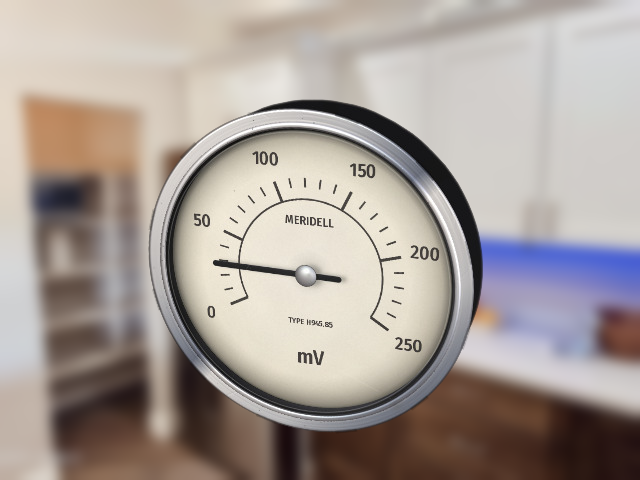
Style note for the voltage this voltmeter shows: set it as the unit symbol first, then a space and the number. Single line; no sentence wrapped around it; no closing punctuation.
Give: mV 30
